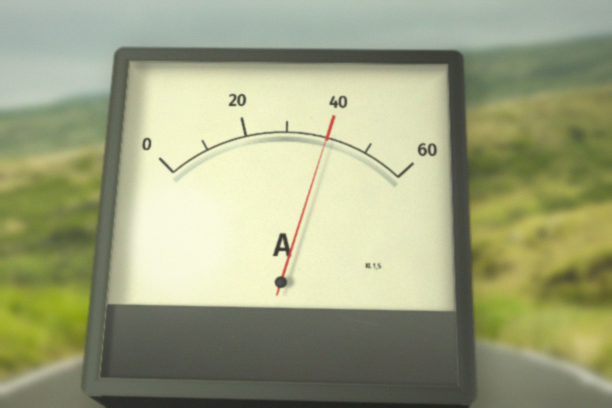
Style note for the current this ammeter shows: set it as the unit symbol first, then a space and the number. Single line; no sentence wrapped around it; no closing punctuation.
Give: A 40
